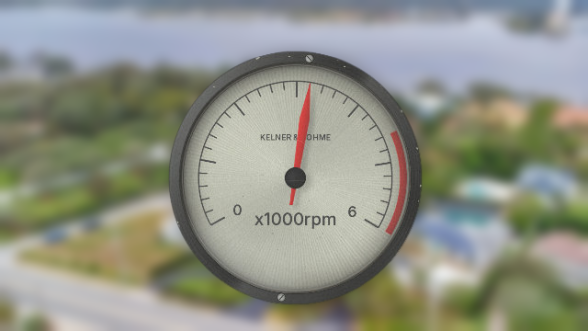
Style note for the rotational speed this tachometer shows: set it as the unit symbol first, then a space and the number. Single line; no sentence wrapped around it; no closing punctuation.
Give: rpm 3200
